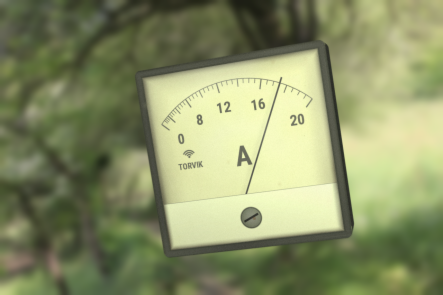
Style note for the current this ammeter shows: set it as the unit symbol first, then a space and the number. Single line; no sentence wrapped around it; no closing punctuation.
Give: A 17.5
